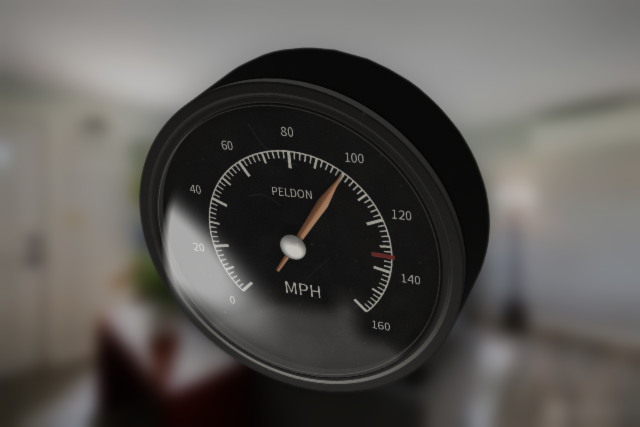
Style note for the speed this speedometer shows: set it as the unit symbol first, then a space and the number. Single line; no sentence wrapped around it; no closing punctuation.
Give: mph 100
